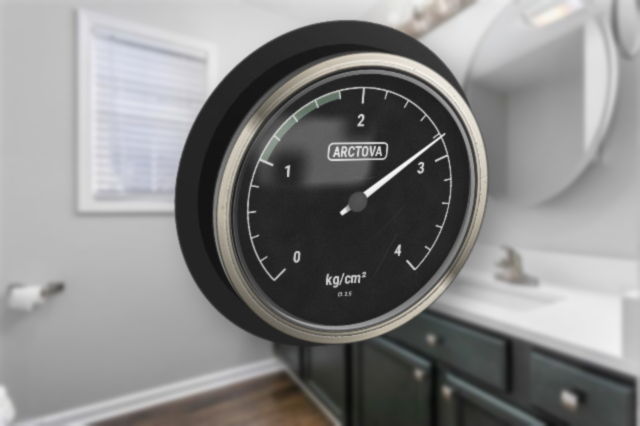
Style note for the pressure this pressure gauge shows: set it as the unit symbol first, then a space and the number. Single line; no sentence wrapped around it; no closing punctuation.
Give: kg/cm² 2.8
